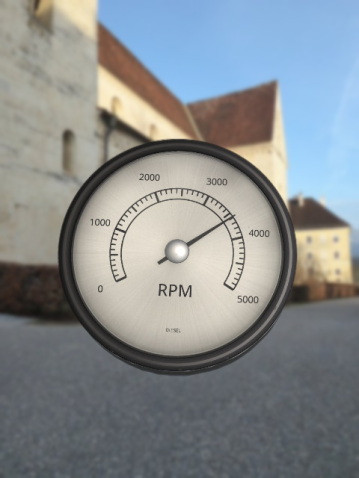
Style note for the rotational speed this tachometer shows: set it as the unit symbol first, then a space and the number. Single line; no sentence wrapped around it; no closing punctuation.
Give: rpm 3600
